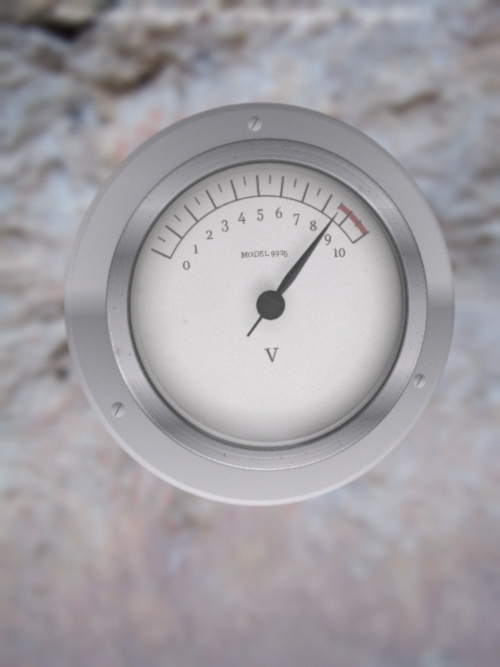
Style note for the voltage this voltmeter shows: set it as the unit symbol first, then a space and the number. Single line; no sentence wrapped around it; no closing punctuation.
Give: V 8.5
